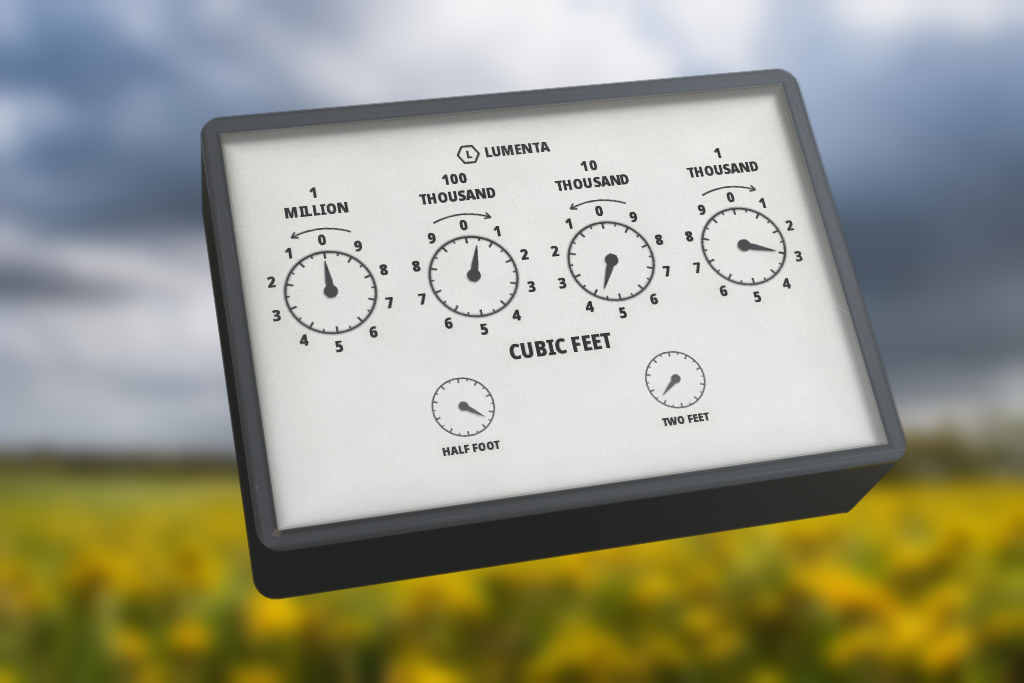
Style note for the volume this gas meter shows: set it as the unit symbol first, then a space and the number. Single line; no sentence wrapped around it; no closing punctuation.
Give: ft³ 4300
